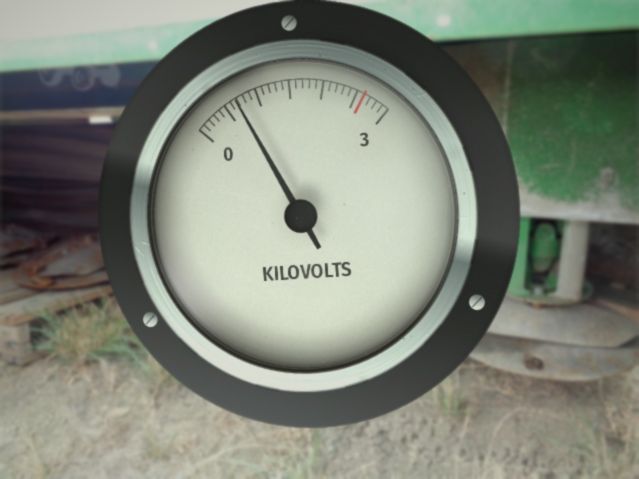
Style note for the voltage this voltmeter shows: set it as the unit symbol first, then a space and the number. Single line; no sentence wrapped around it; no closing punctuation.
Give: kV 0.7
